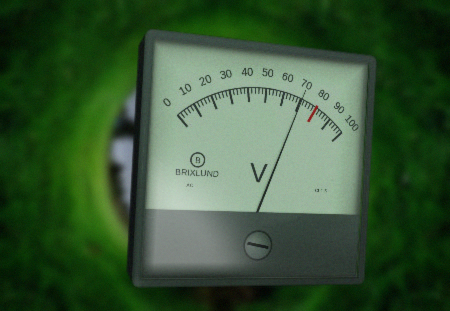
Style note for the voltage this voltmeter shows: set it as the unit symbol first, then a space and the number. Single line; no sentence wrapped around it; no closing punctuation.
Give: V 70
